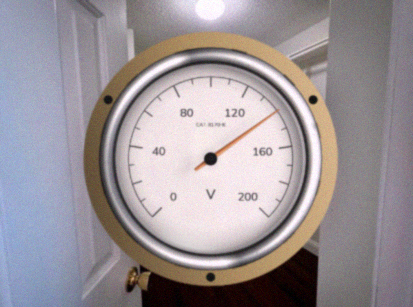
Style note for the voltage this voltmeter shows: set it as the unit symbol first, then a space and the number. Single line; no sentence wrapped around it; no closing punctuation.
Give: V 140
